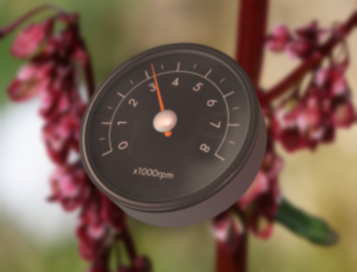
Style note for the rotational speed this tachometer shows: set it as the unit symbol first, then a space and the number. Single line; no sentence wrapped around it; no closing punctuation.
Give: rpm 3250
